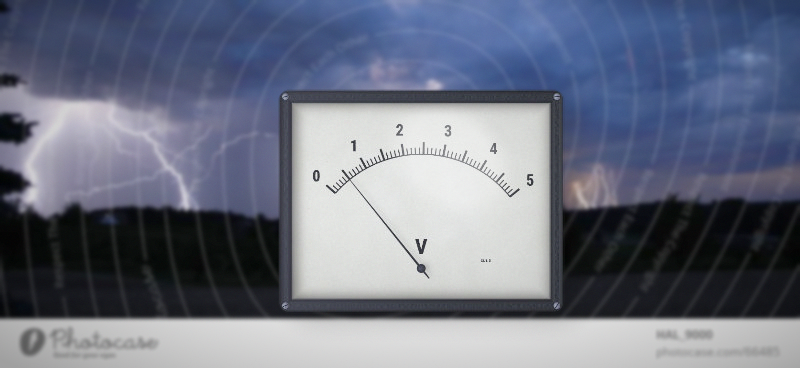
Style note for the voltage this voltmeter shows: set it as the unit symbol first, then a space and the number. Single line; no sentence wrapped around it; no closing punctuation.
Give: V 0.5
